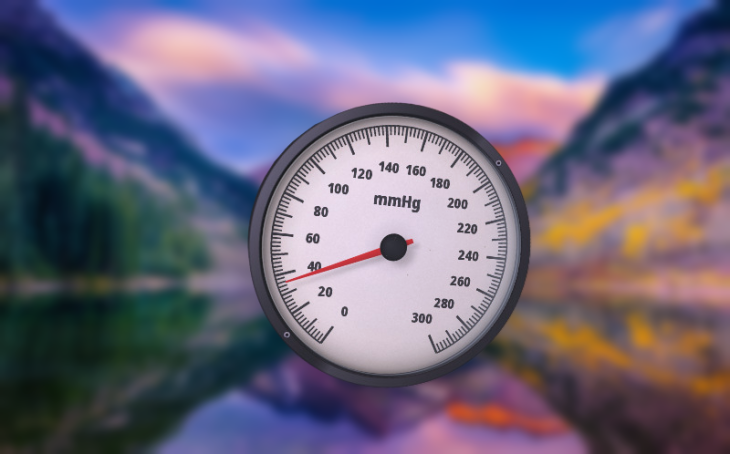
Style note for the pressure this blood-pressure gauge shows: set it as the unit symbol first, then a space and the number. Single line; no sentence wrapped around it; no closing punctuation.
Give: mmHg 36
